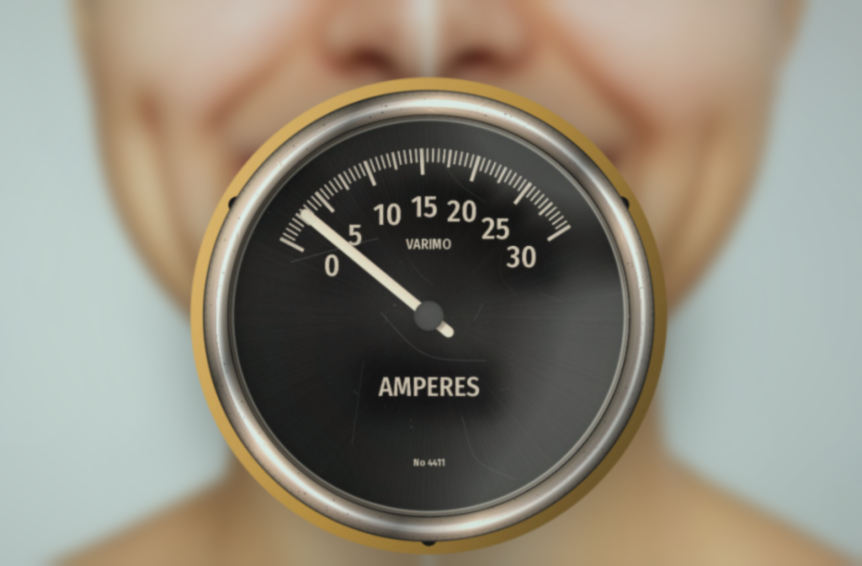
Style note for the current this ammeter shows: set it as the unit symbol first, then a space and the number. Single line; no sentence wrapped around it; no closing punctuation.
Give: A 3
